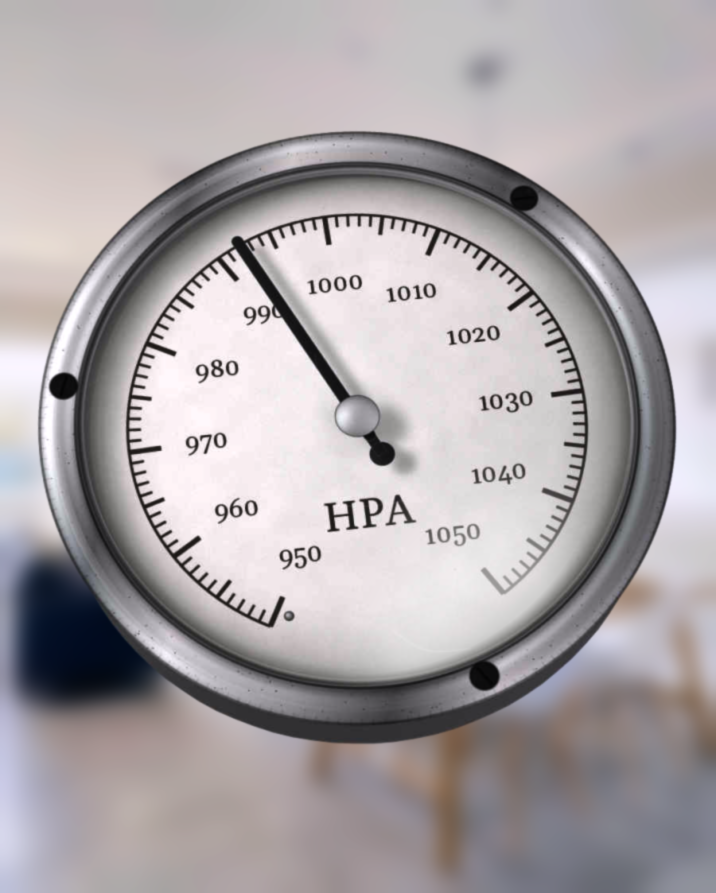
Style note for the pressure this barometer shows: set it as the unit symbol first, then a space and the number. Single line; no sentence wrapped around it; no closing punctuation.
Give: hPa 992
